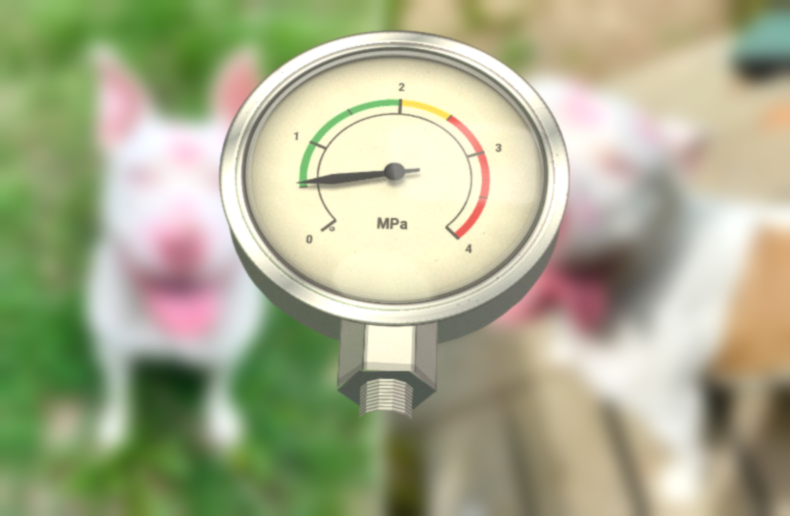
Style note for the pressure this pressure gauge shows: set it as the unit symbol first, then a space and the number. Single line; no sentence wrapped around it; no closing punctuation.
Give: MPa 0.5
